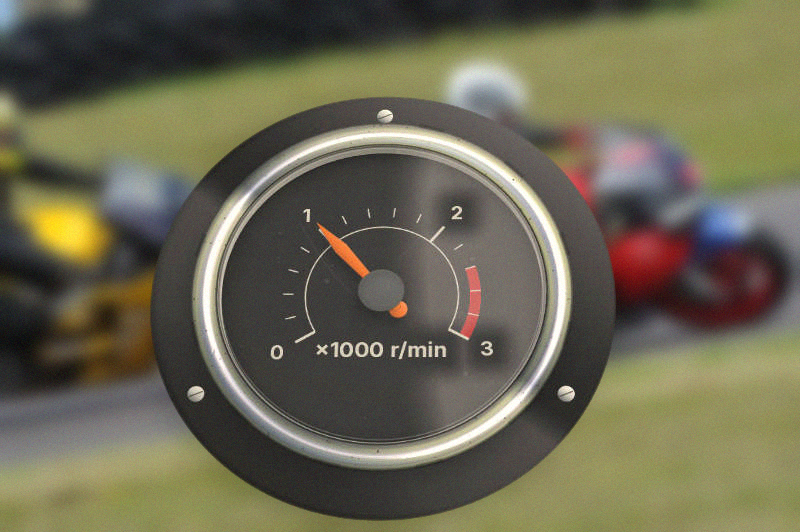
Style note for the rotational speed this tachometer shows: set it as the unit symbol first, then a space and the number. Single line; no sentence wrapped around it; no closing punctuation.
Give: rpm 1000
